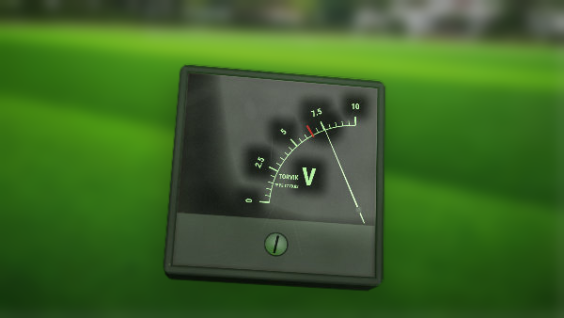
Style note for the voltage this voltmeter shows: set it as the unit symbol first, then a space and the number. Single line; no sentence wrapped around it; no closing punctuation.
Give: V 7.5
